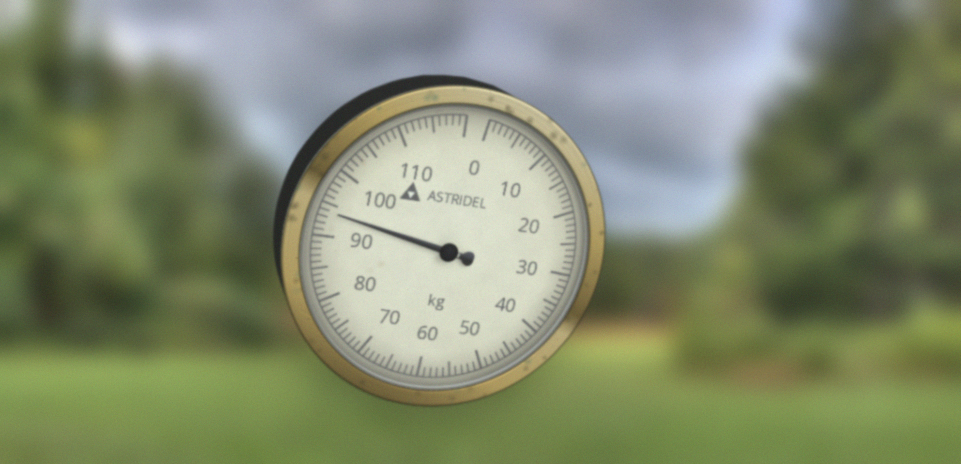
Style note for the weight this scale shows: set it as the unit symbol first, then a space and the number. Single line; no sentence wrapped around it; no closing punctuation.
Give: kg 94
